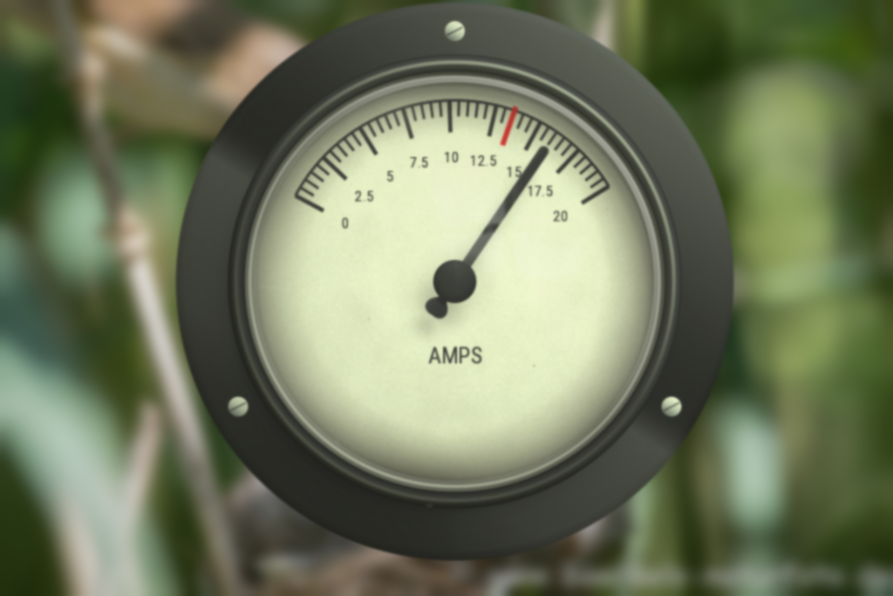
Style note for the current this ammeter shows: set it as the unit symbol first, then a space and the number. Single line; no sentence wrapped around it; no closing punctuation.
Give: A 16
